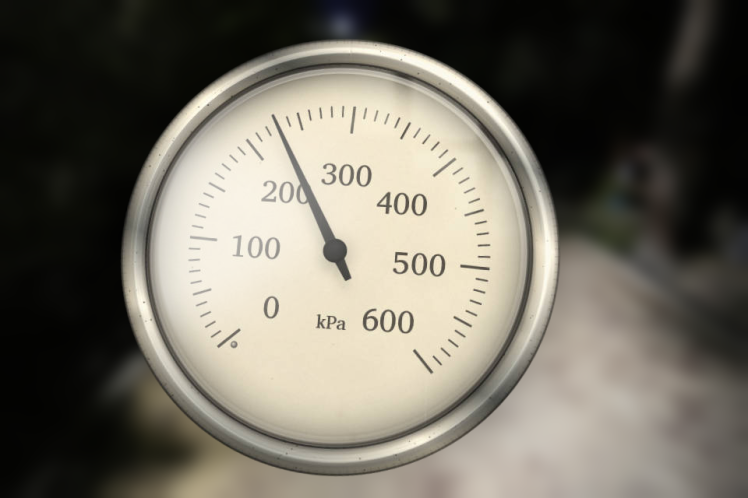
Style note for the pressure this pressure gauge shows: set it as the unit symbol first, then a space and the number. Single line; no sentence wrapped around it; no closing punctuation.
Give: kPa 230
